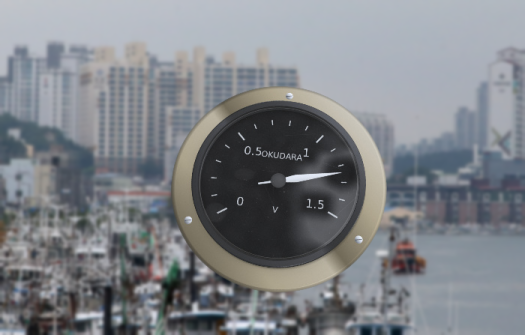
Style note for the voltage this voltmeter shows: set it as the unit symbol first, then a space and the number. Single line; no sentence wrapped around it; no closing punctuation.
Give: V 1.25
